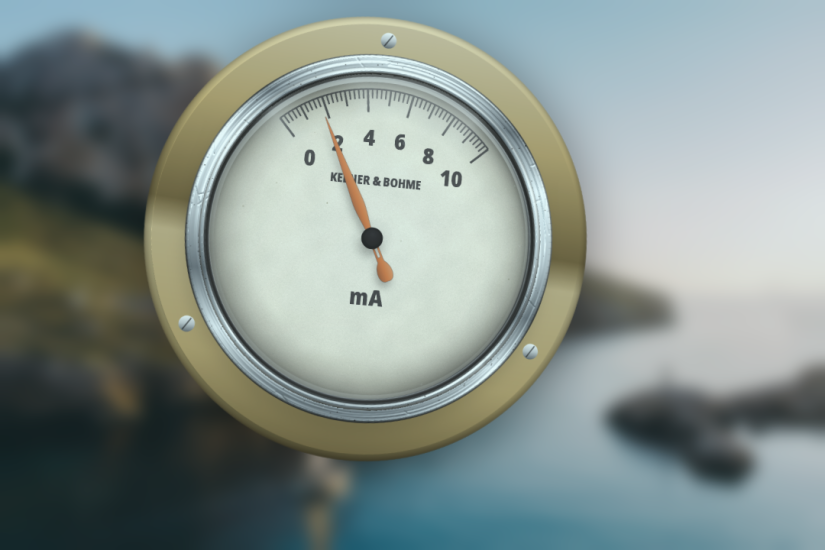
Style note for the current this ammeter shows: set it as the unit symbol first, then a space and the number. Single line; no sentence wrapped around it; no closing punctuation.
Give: mA 1.8
